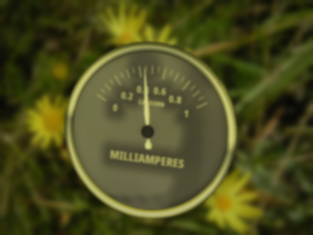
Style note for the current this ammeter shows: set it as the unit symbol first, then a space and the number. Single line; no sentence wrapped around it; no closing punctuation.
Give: mA 0.45
